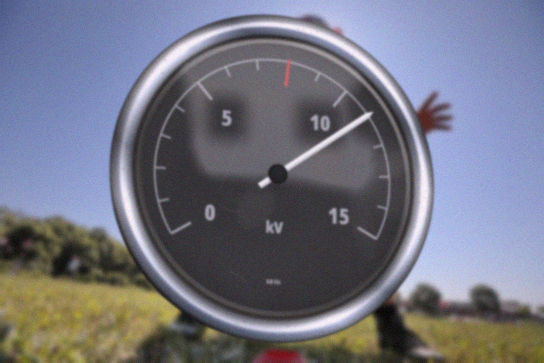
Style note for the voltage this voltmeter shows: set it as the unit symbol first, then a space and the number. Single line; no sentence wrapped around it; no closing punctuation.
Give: kV 11
